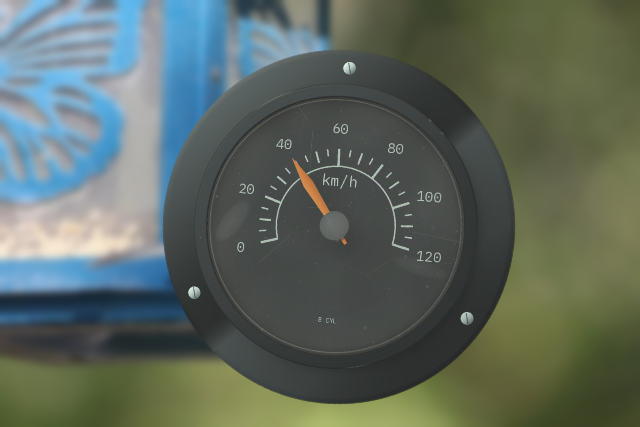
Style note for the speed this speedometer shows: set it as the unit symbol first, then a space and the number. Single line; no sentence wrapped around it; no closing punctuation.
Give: km/h 40
